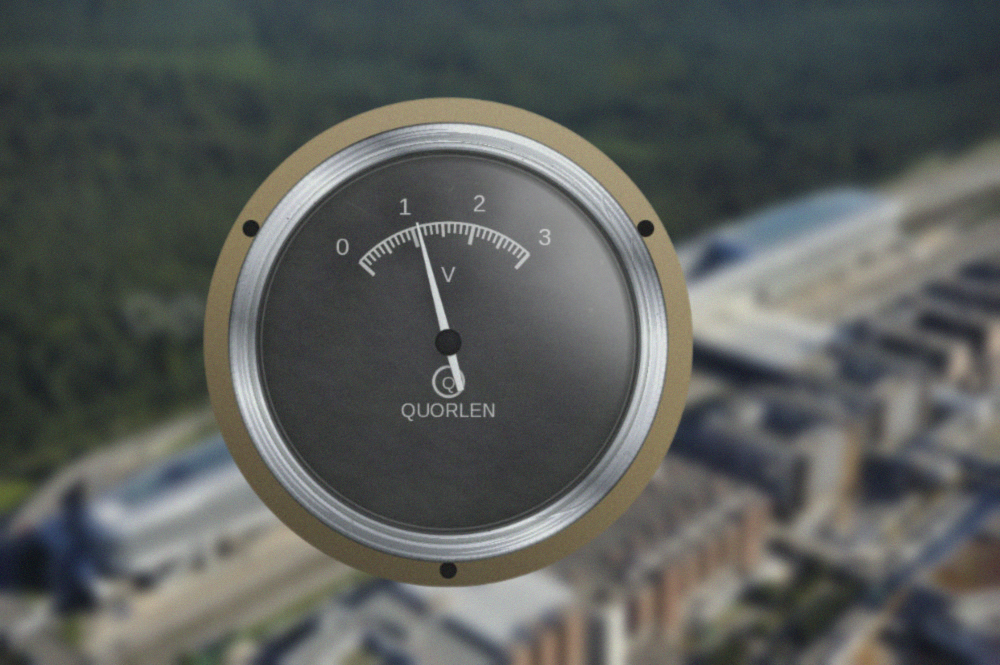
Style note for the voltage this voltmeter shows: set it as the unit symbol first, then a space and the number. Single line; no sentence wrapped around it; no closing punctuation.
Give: V 1.1
